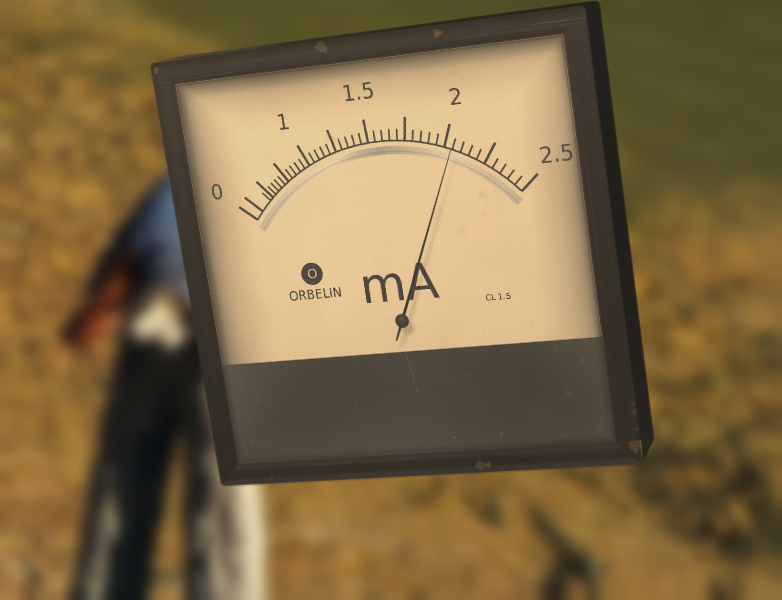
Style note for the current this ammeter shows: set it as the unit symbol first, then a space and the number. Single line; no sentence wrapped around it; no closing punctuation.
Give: mA 2.05
